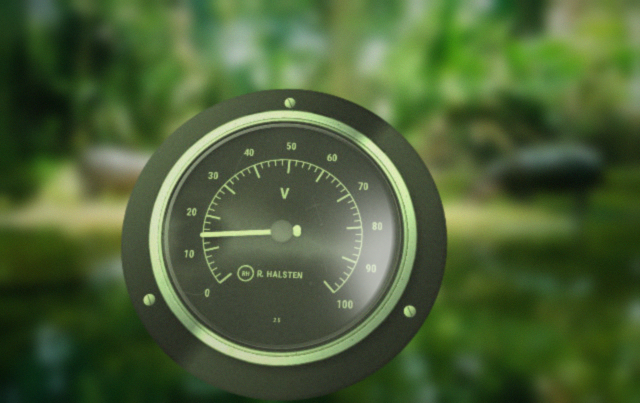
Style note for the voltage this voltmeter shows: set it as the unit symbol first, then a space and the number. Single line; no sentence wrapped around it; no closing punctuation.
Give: V 14
